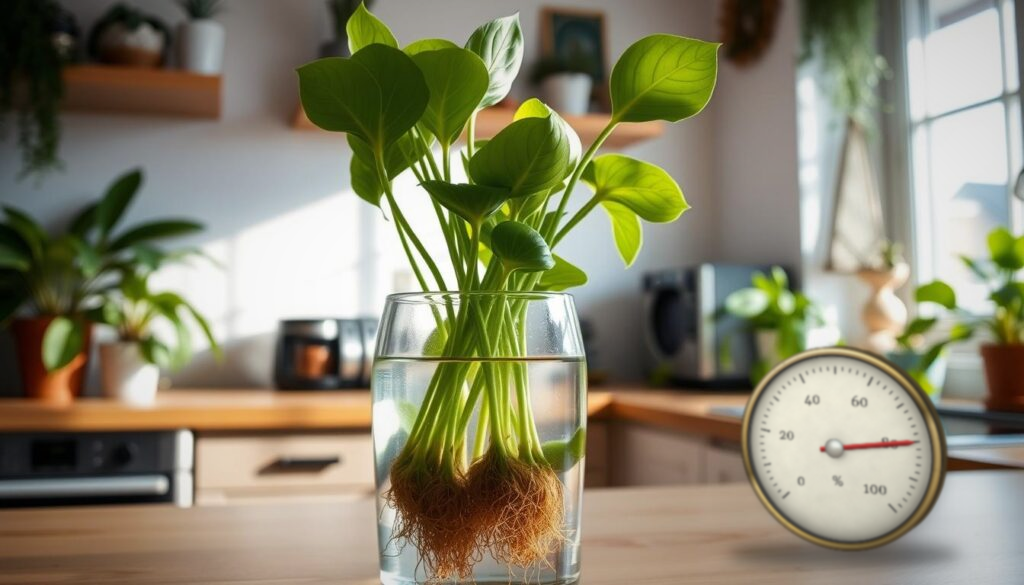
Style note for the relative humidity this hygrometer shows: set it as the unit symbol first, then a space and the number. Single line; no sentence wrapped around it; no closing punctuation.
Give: % 80
